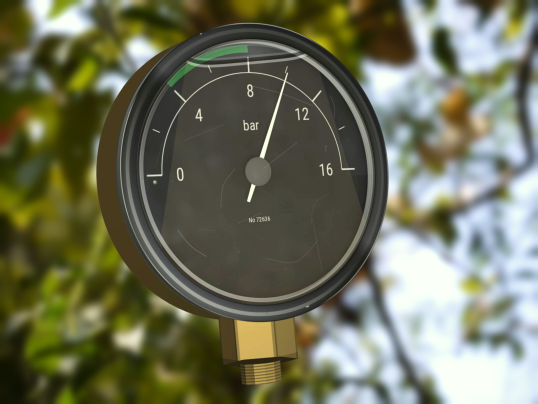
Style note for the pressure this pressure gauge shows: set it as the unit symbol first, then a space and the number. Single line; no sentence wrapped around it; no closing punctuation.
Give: bar 10
